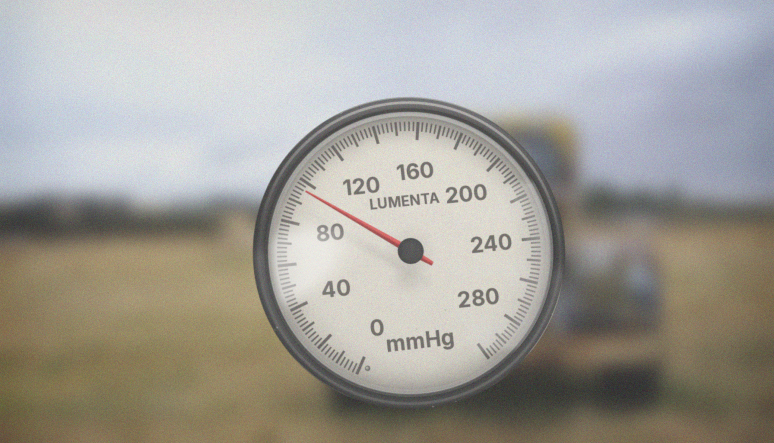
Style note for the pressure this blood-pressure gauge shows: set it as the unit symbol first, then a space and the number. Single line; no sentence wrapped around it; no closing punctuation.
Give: mmHg 96
